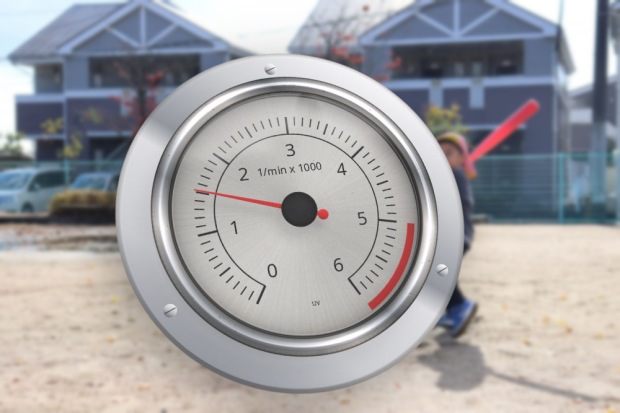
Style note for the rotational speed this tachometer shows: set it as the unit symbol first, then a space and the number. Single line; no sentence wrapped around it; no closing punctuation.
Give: rpm 1500
